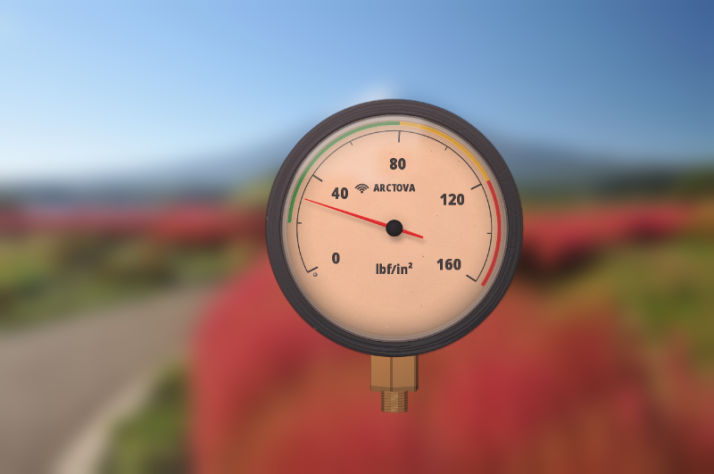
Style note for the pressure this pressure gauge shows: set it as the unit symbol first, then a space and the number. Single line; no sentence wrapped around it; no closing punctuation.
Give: psi 30
